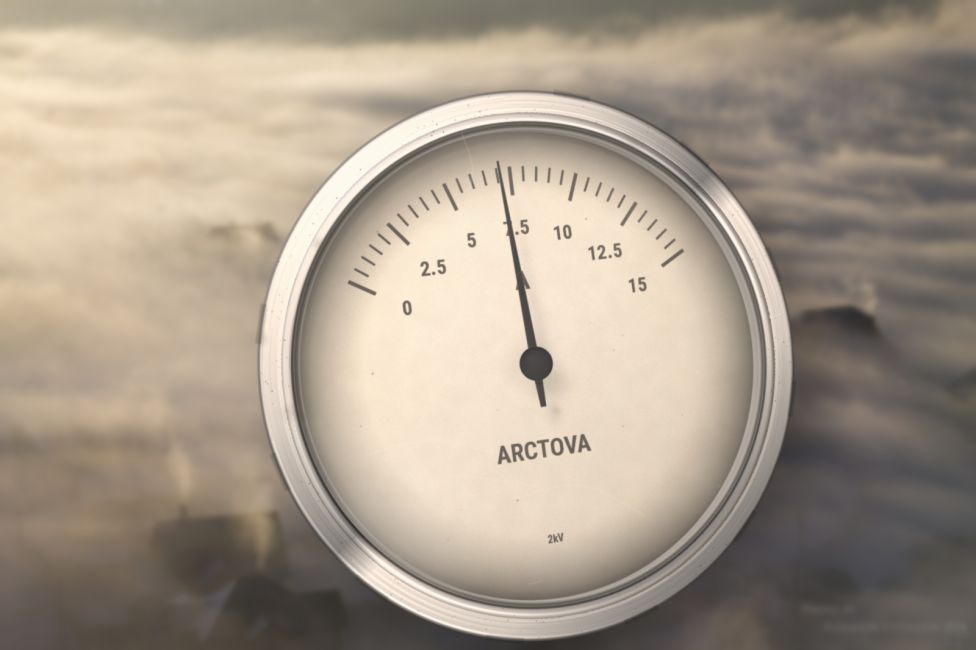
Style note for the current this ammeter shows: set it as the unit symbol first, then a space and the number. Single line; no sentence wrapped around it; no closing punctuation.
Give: A 7
